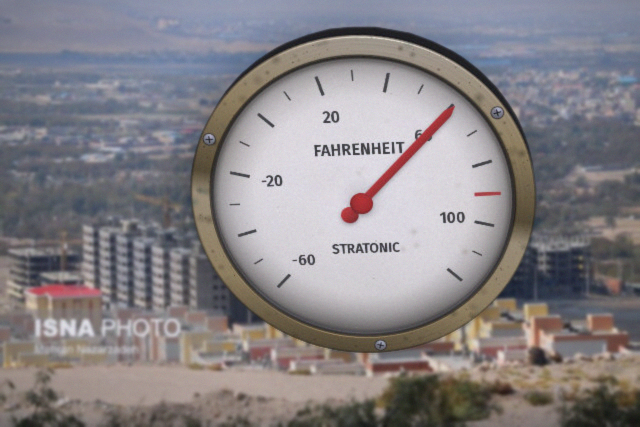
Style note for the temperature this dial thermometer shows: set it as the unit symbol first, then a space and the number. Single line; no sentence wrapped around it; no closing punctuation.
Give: °F 60
